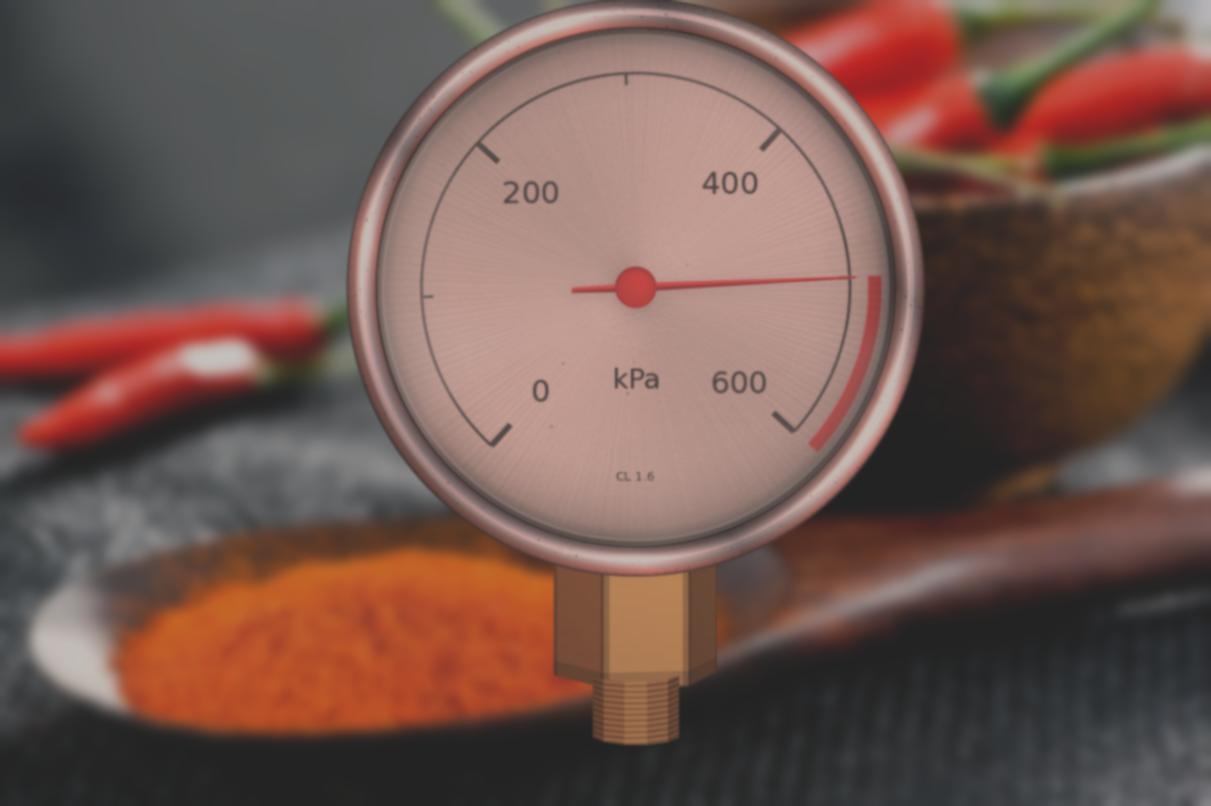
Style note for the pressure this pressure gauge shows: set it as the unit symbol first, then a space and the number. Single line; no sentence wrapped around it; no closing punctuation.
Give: kPa 500
